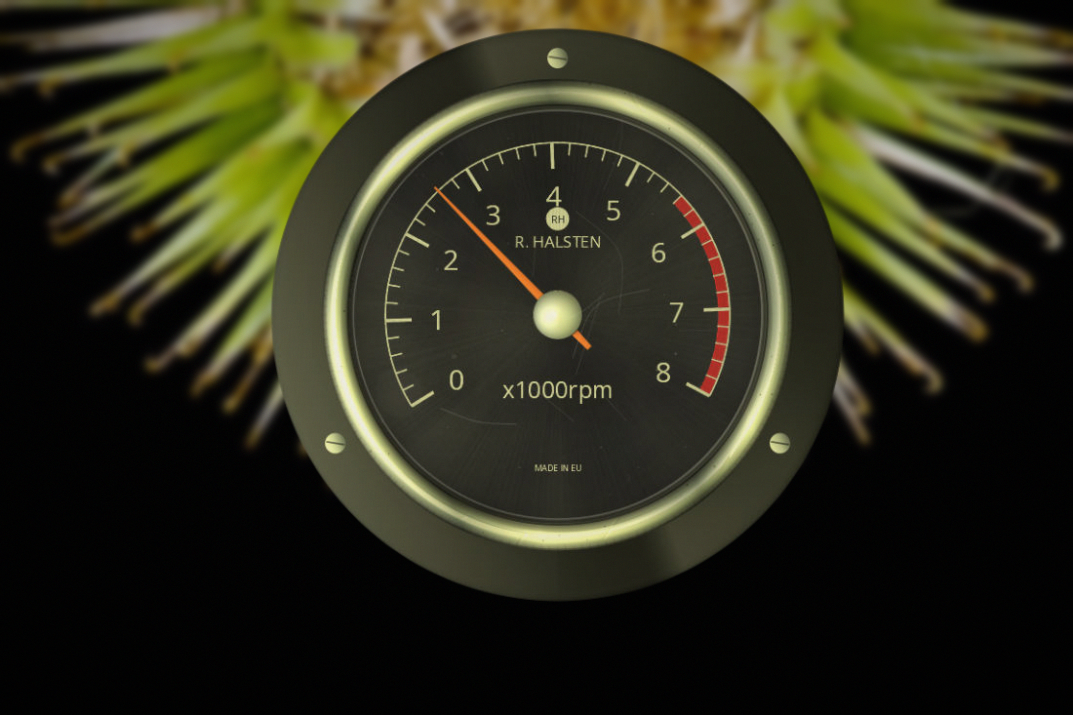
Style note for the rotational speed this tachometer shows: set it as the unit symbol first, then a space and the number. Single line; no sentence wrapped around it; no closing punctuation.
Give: rpm 2600
